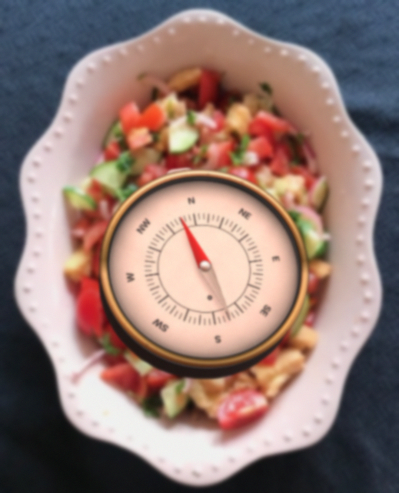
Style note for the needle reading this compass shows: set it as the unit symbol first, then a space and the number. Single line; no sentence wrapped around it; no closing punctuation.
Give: ° 345
